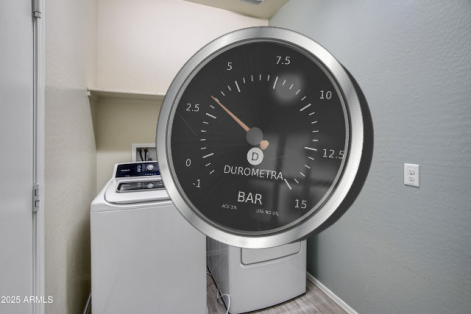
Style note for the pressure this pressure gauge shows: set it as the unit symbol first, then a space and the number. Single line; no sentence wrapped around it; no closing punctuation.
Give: bar 3.5
